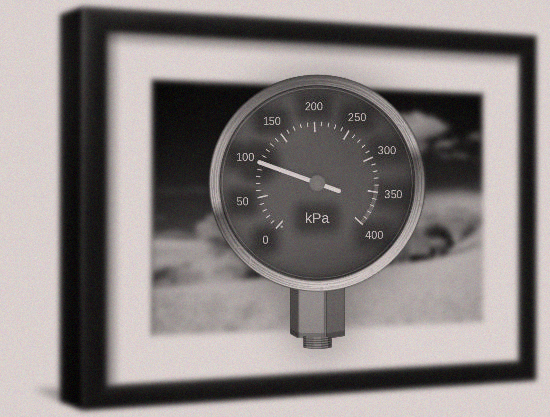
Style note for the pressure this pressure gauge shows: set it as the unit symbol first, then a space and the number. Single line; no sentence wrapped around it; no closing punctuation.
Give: kPa 100
